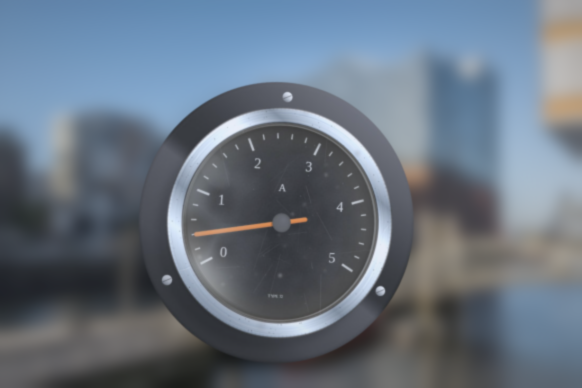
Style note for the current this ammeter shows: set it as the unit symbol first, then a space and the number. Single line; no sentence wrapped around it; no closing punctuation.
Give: A 0.4
